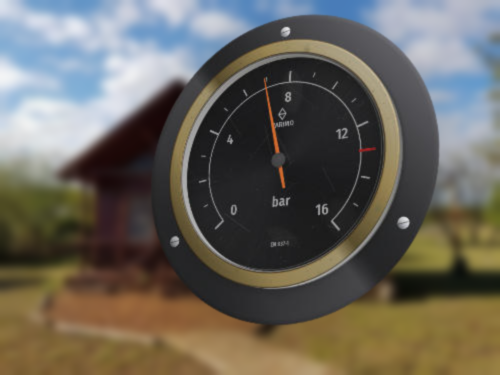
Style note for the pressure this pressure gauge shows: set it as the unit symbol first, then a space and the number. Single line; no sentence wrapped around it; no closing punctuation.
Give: bar 7
